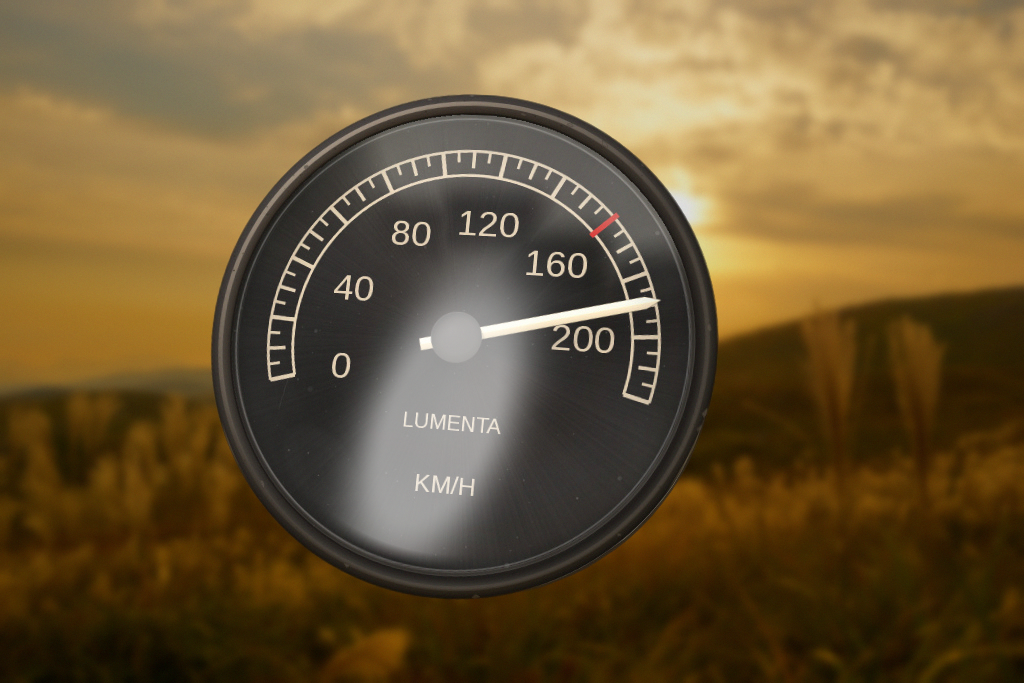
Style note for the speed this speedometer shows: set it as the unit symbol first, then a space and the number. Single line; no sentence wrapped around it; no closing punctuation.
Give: km/h 190
